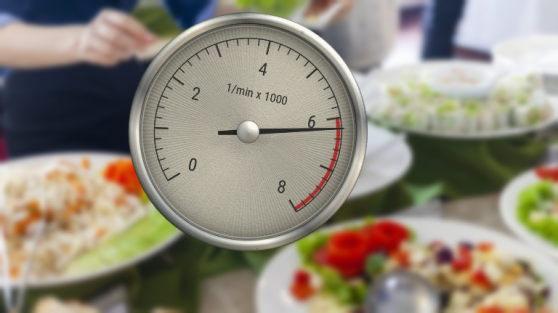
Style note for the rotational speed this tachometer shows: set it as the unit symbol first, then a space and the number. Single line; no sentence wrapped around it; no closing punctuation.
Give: rpm 6200
